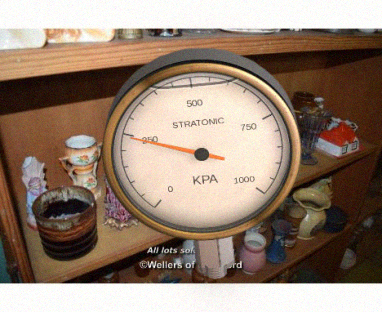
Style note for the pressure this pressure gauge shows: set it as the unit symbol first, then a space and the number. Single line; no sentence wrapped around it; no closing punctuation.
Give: kPa 250
